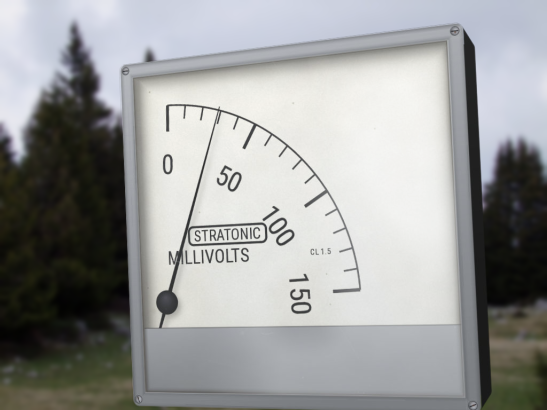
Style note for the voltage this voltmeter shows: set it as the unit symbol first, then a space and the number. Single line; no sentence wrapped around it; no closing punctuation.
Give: mV 30
